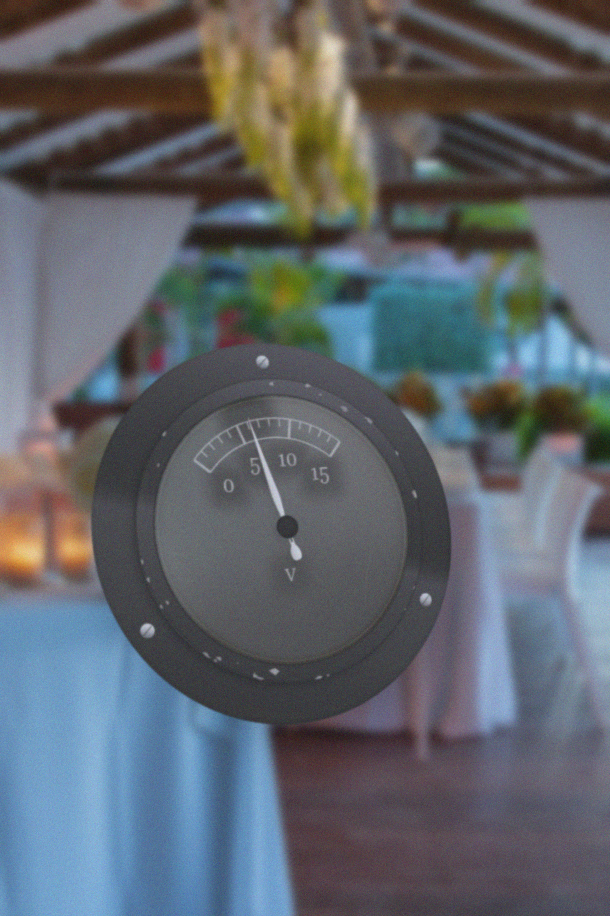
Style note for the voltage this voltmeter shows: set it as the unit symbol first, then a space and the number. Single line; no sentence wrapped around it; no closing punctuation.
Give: V 6
